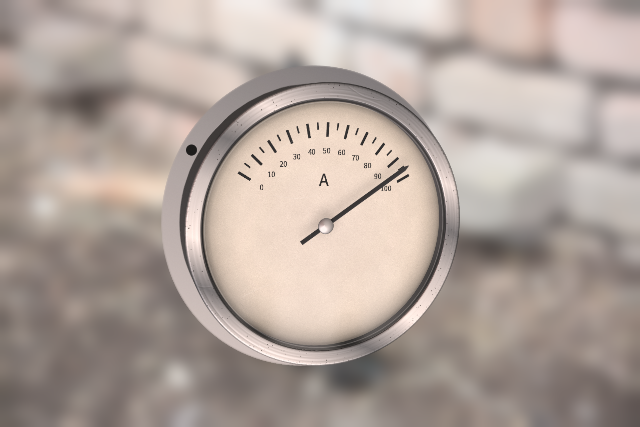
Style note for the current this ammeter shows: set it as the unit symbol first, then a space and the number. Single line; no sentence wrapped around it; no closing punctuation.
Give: A 95
